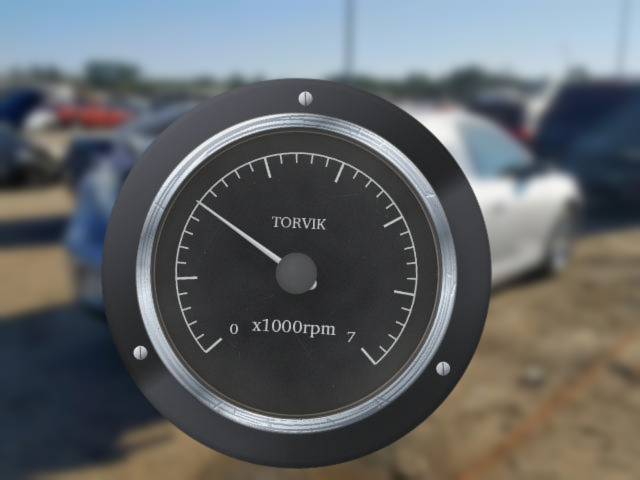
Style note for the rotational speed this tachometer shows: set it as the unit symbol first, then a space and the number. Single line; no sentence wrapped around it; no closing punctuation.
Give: rpm 2000
